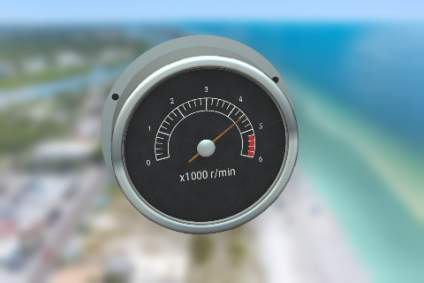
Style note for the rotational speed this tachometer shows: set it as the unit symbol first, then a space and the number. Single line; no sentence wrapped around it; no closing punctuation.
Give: rpm 4400
